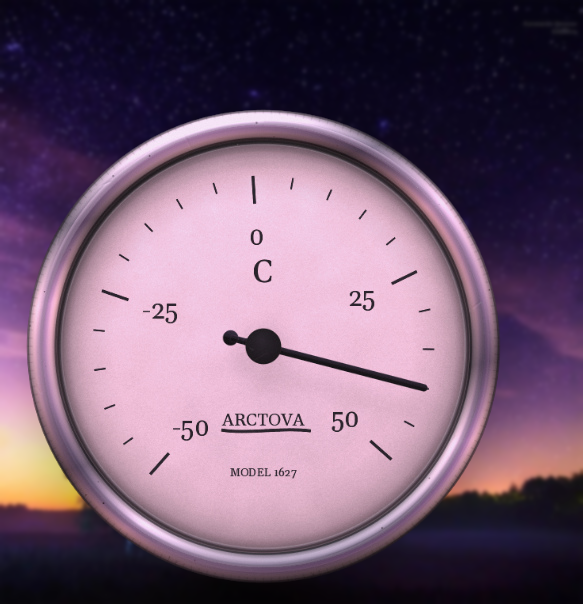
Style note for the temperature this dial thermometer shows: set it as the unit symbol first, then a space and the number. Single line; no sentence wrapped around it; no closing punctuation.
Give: °C 40
